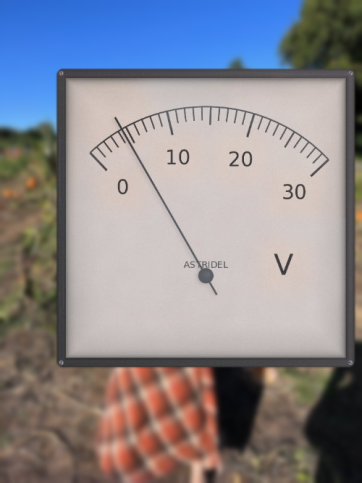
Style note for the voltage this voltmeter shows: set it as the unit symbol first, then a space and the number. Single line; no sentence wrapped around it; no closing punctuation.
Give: V 4.5
